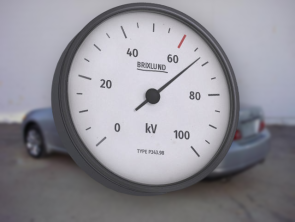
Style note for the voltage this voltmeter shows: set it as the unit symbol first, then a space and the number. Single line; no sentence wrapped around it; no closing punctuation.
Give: kV 67.5
